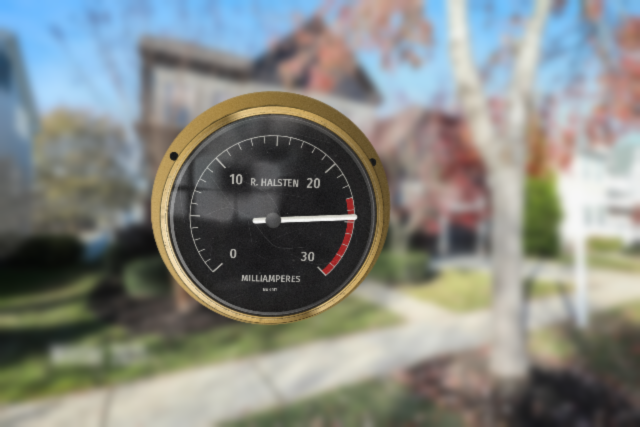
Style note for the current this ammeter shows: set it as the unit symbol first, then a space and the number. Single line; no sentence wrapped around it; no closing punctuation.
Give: mA 24.5
